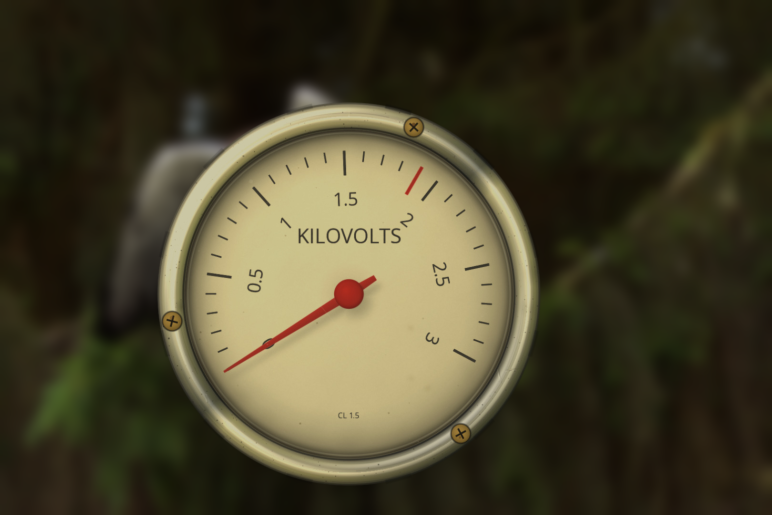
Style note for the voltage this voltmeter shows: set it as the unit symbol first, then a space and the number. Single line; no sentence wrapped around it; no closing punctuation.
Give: kV 0
